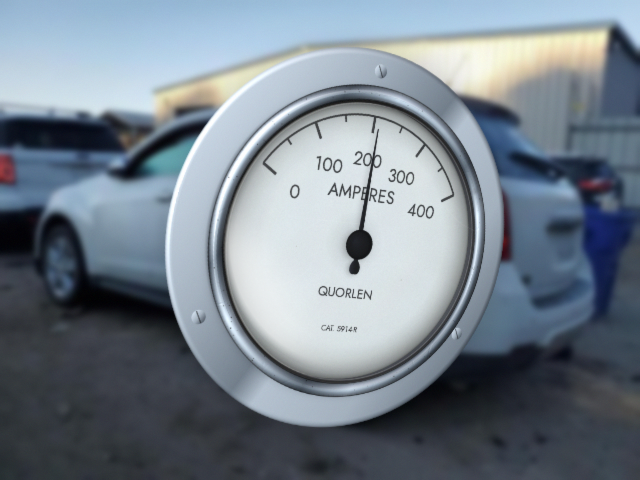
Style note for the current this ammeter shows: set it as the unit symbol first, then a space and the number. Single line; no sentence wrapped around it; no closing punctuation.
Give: A 200
